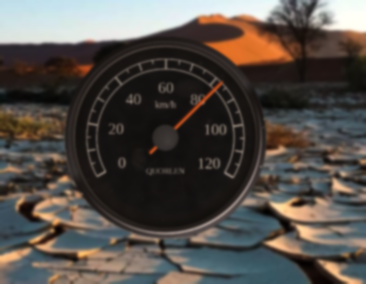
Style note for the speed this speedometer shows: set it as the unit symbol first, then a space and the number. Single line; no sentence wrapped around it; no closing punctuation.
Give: km/h 82.5
